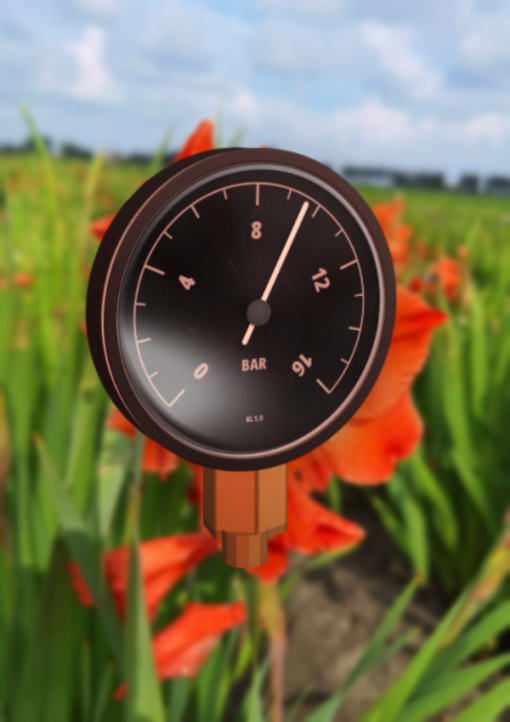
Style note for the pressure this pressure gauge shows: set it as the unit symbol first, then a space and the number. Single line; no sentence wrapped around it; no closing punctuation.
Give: bar 9.5
